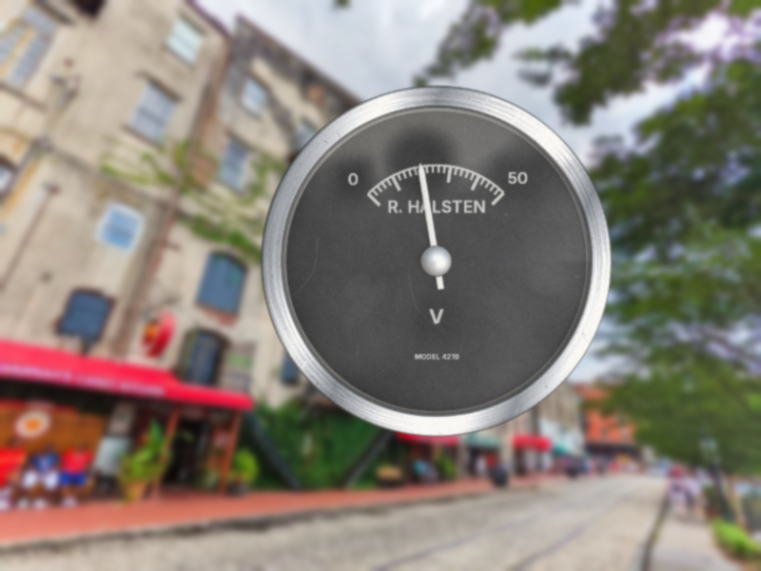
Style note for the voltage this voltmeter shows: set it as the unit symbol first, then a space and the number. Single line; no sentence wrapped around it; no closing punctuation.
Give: V 20
